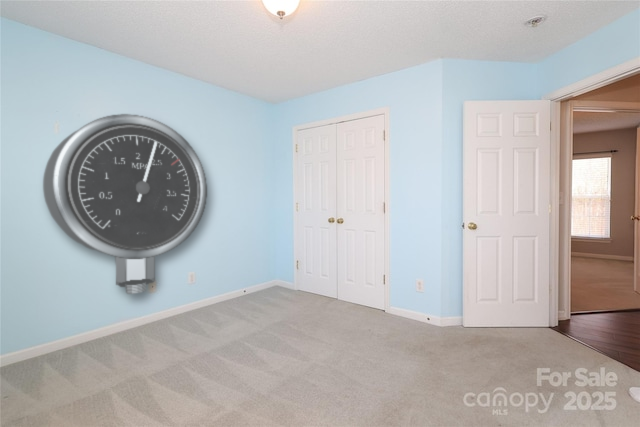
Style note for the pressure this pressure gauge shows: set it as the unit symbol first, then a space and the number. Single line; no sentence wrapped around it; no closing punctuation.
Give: MPa 2.3
